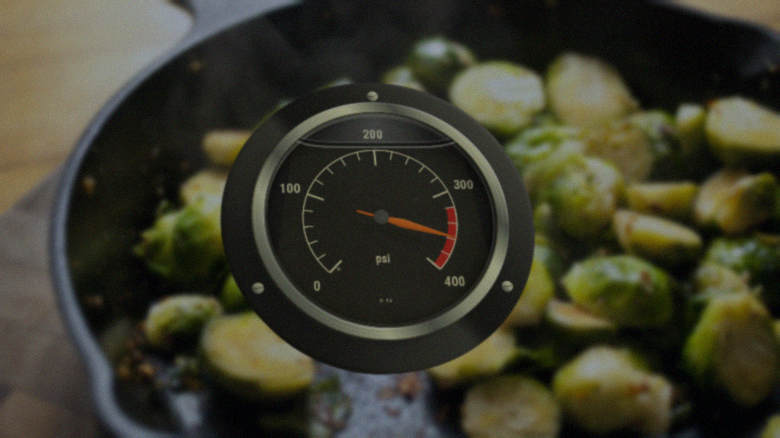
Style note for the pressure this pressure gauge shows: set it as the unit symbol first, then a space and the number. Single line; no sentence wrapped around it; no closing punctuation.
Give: psi 360
